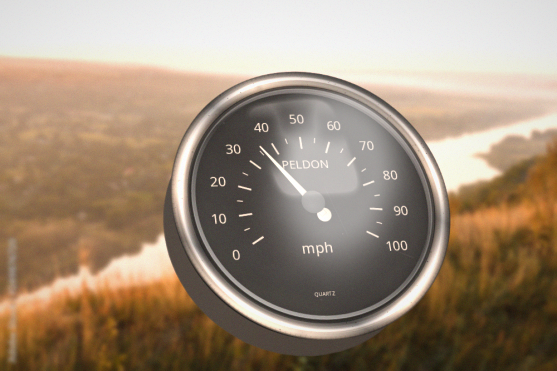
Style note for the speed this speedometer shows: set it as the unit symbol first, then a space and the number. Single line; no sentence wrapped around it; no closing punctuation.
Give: mph 35
